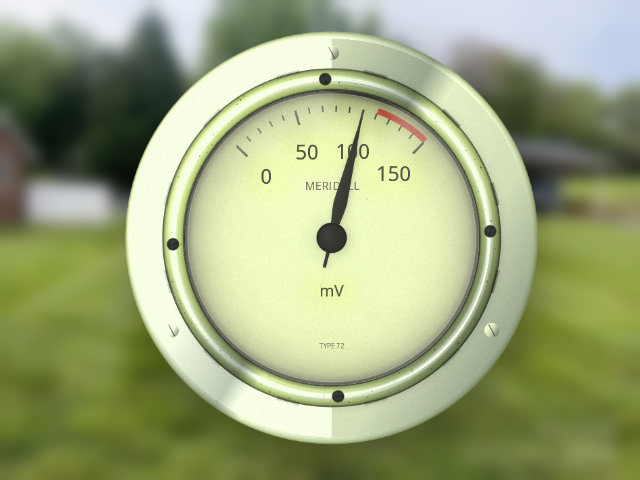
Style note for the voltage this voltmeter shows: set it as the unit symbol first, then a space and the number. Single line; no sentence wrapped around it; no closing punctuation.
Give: mV 100
